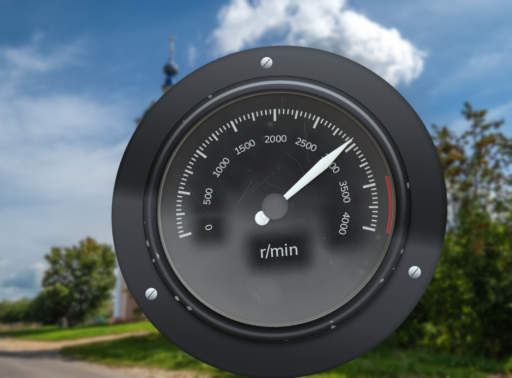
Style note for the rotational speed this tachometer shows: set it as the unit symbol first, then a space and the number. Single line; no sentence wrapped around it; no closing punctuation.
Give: rpm 2950
